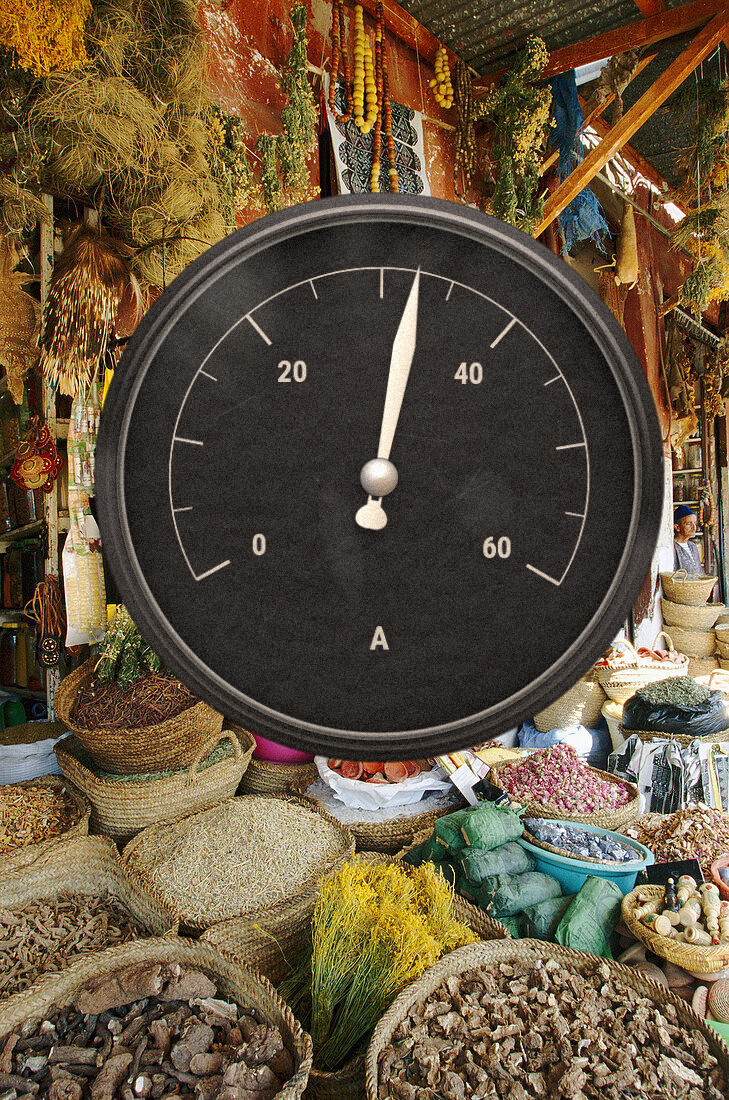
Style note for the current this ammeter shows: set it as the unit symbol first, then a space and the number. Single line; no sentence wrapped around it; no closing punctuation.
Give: A 32.5
